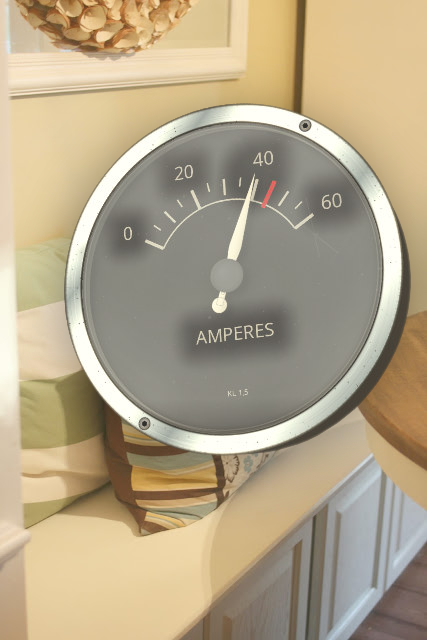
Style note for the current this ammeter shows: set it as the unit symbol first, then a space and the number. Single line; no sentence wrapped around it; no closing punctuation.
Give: A 40
